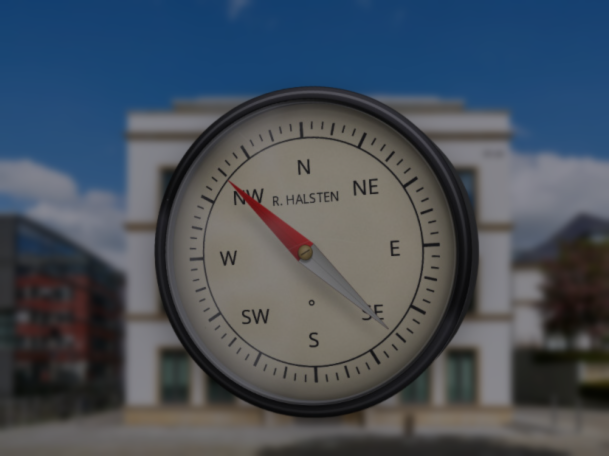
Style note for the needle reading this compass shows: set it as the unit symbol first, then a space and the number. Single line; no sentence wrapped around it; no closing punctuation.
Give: ° 315
